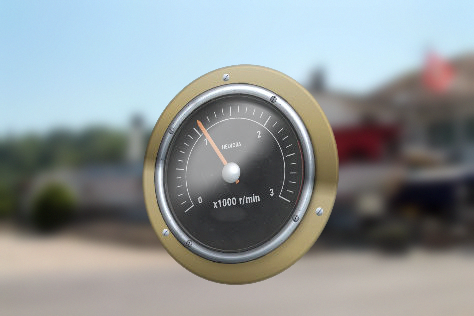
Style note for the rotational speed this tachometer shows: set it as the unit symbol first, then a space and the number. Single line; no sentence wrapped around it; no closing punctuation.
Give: rpm 1100
